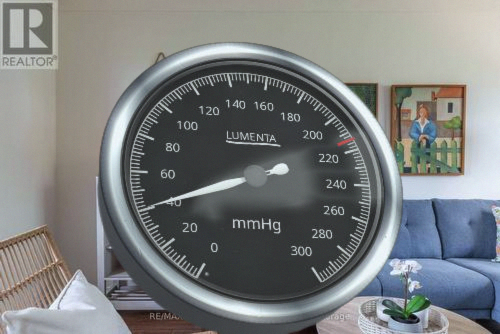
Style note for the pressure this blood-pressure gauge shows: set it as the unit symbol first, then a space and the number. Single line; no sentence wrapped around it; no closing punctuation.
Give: mmHg 40
